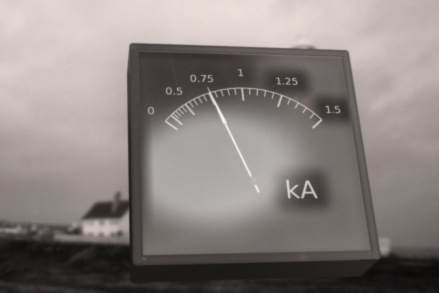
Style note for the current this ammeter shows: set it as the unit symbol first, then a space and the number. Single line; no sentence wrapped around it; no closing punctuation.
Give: kA 0.75
